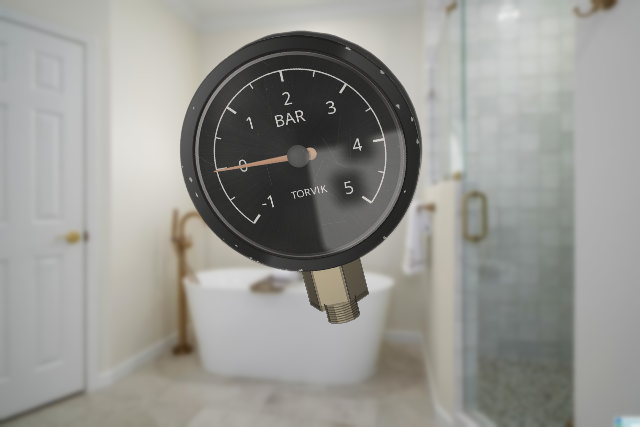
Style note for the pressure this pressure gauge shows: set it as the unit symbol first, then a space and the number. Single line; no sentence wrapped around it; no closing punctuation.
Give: bar 0
